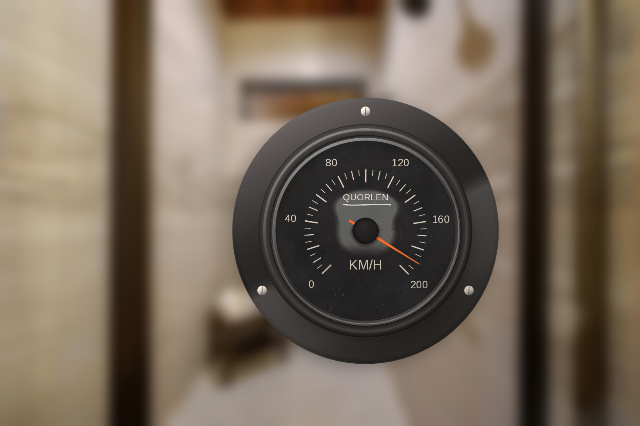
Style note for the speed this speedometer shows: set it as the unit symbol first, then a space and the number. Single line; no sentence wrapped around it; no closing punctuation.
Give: km/h 190
